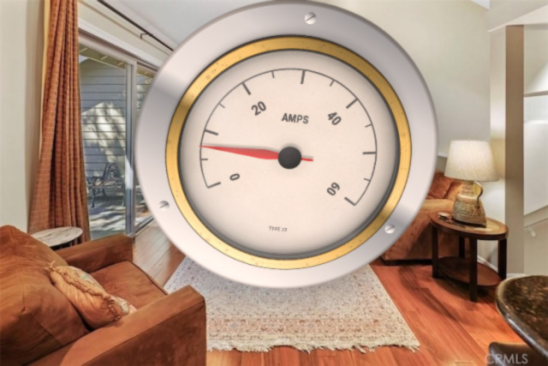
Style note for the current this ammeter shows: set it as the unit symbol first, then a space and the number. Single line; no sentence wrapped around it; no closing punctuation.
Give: A 7.5
